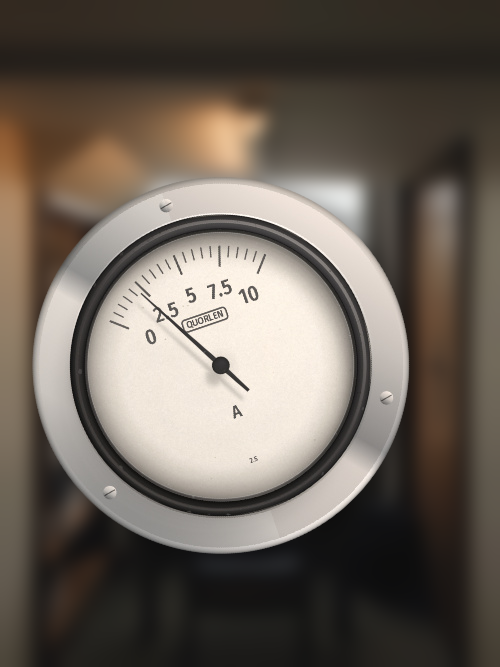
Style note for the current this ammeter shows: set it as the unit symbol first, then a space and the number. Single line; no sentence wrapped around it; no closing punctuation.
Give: A 2.25
